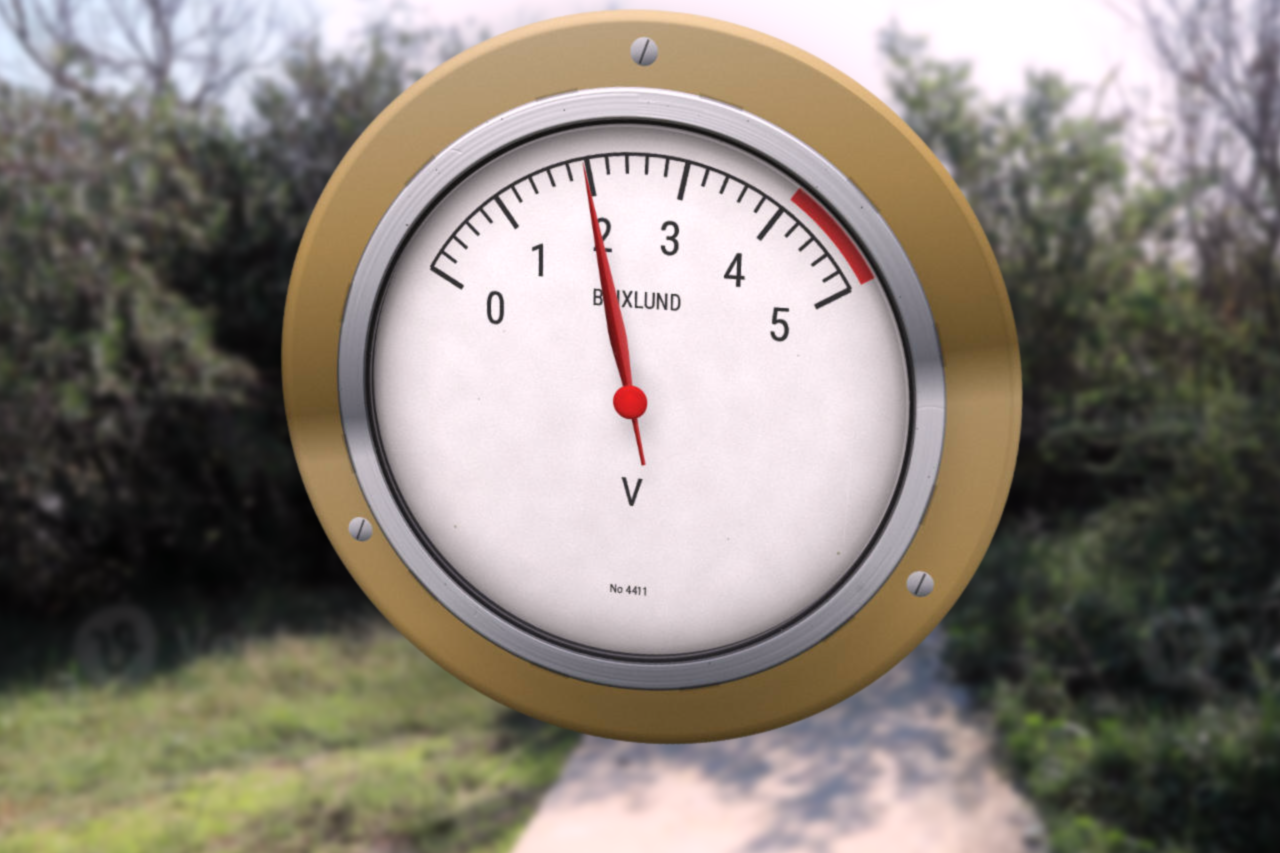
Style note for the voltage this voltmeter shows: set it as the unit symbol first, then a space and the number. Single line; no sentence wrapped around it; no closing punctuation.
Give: V 2
